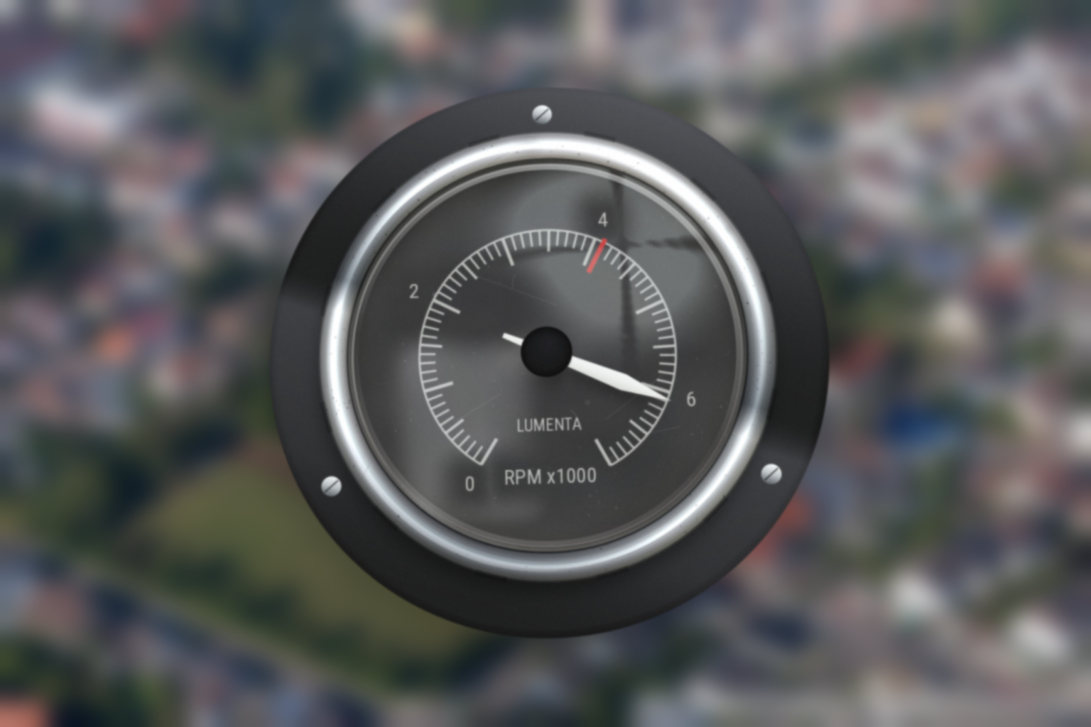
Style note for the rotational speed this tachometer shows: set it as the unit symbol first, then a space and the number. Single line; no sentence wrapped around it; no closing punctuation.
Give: rpm 6100
